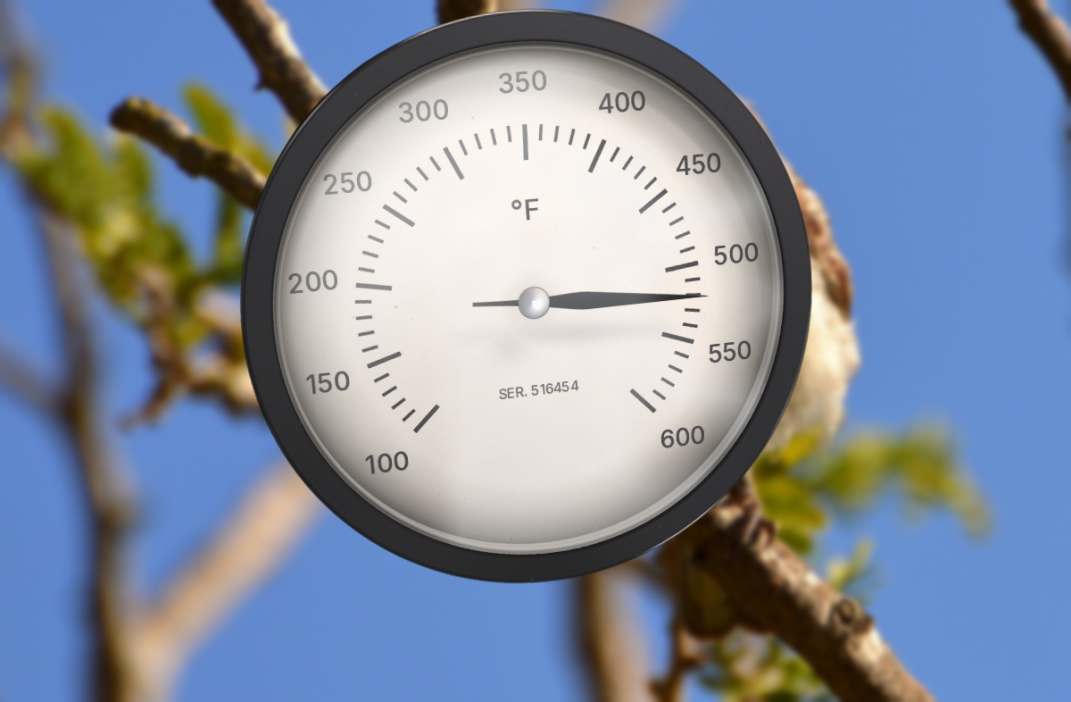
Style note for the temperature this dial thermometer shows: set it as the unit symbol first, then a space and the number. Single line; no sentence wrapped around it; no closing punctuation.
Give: °F 520
